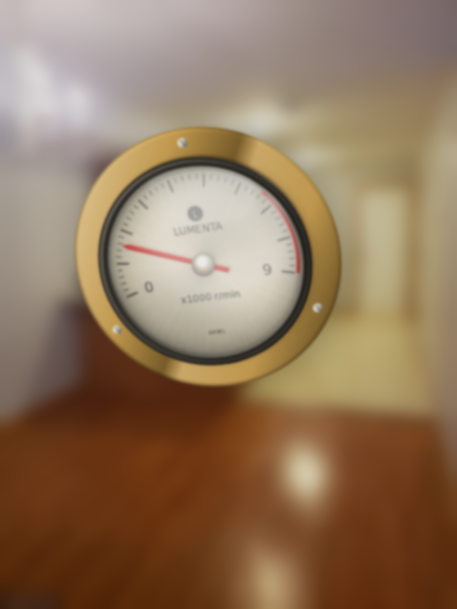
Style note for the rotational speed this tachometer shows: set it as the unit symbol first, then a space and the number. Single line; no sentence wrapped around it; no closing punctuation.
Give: rpm 1600
